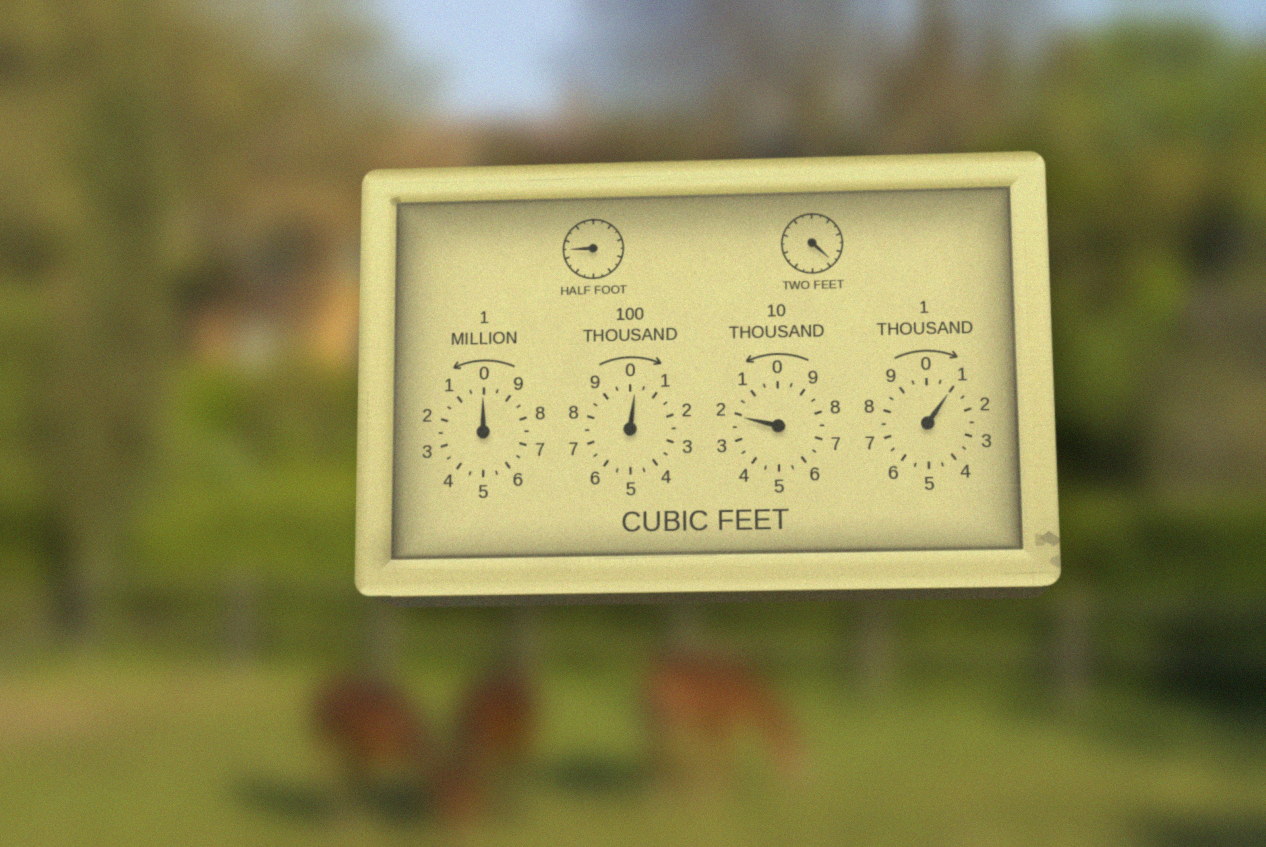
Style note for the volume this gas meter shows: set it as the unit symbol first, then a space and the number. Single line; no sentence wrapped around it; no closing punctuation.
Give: ft³ 2100
